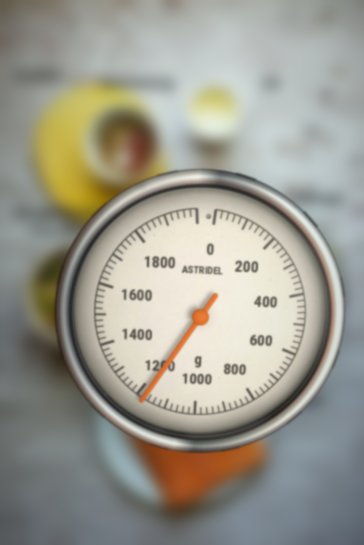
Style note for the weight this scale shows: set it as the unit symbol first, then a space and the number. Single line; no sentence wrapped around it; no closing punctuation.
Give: g 1180
